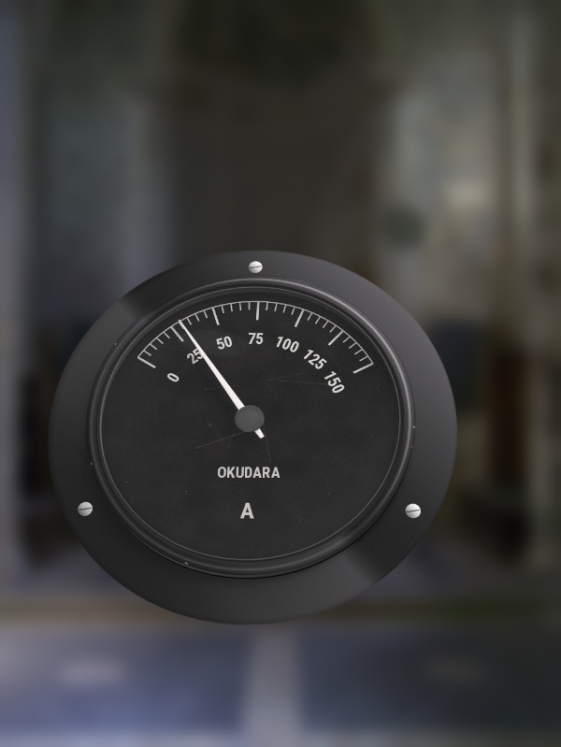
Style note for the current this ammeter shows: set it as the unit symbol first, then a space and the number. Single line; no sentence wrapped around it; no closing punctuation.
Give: A 30
